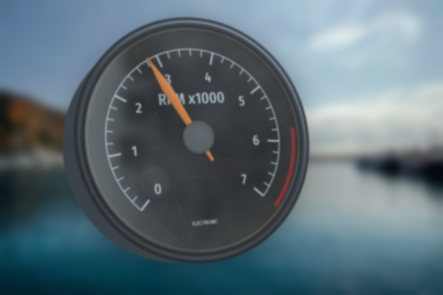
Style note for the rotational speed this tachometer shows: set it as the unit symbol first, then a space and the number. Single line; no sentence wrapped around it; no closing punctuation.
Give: rpm 2800
